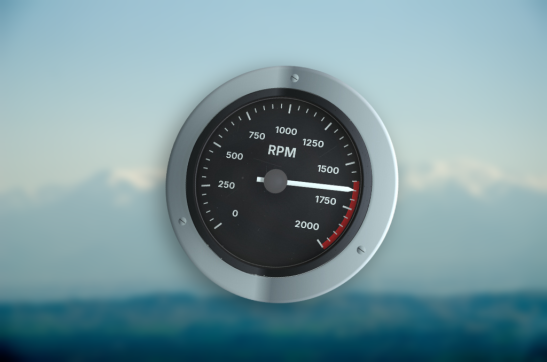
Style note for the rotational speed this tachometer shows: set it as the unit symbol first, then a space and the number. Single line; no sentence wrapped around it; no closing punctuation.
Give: rpm 1650
